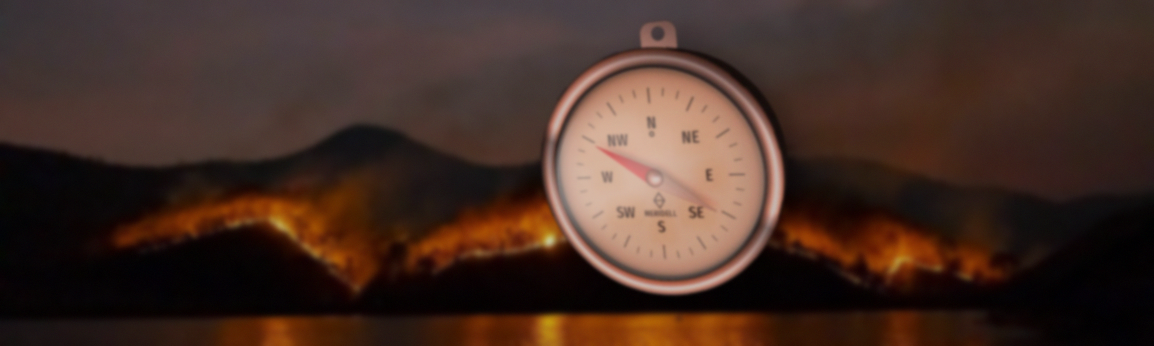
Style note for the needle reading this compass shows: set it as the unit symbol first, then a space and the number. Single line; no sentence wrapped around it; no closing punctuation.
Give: ° 300
